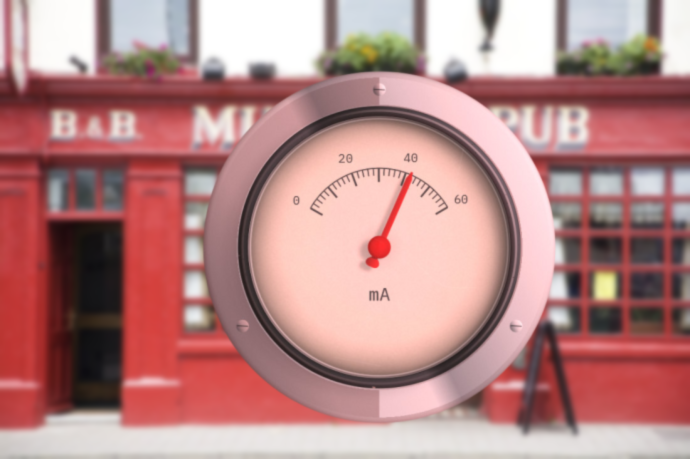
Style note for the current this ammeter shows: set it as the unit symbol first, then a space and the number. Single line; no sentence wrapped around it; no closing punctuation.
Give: mA 42
